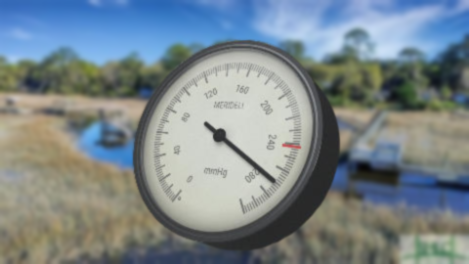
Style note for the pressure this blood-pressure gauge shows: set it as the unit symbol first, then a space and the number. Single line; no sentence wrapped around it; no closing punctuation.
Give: mmHg 270
